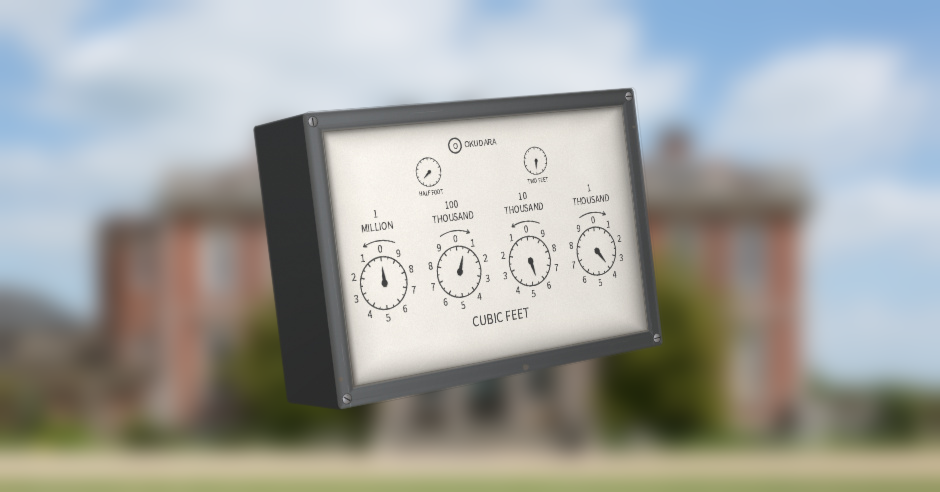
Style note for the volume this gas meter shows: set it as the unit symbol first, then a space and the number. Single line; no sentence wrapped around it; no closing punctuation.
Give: ft³ 5400
